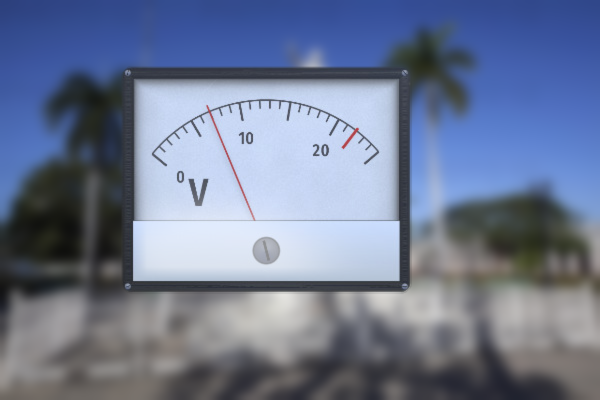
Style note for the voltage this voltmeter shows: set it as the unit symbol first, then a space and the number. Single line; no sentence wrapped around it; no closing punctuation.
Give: V 7
